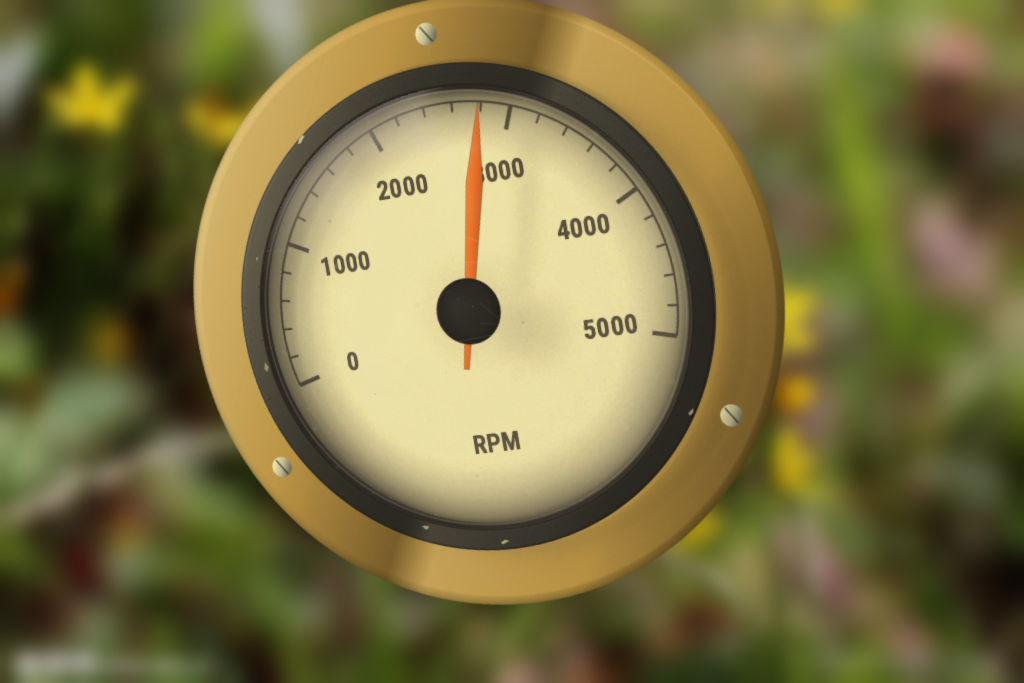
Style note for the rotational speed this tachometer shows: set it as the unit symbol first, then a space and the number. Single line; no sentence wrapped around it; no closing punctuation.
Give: rpm 2800
